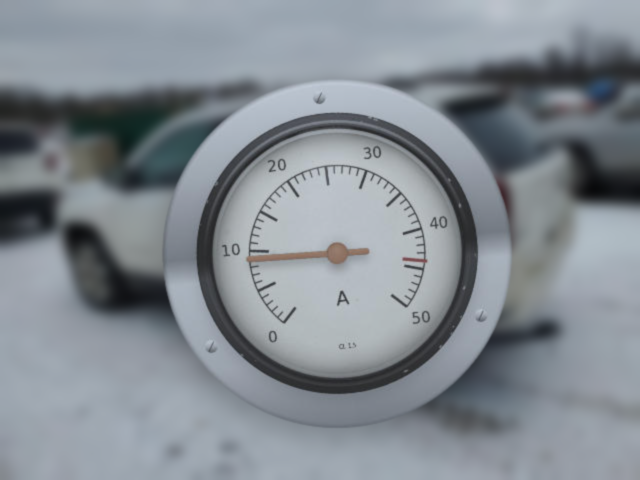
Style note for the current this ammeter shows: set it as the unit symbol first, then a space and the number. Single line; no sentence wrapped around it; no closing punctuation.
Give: A 9
